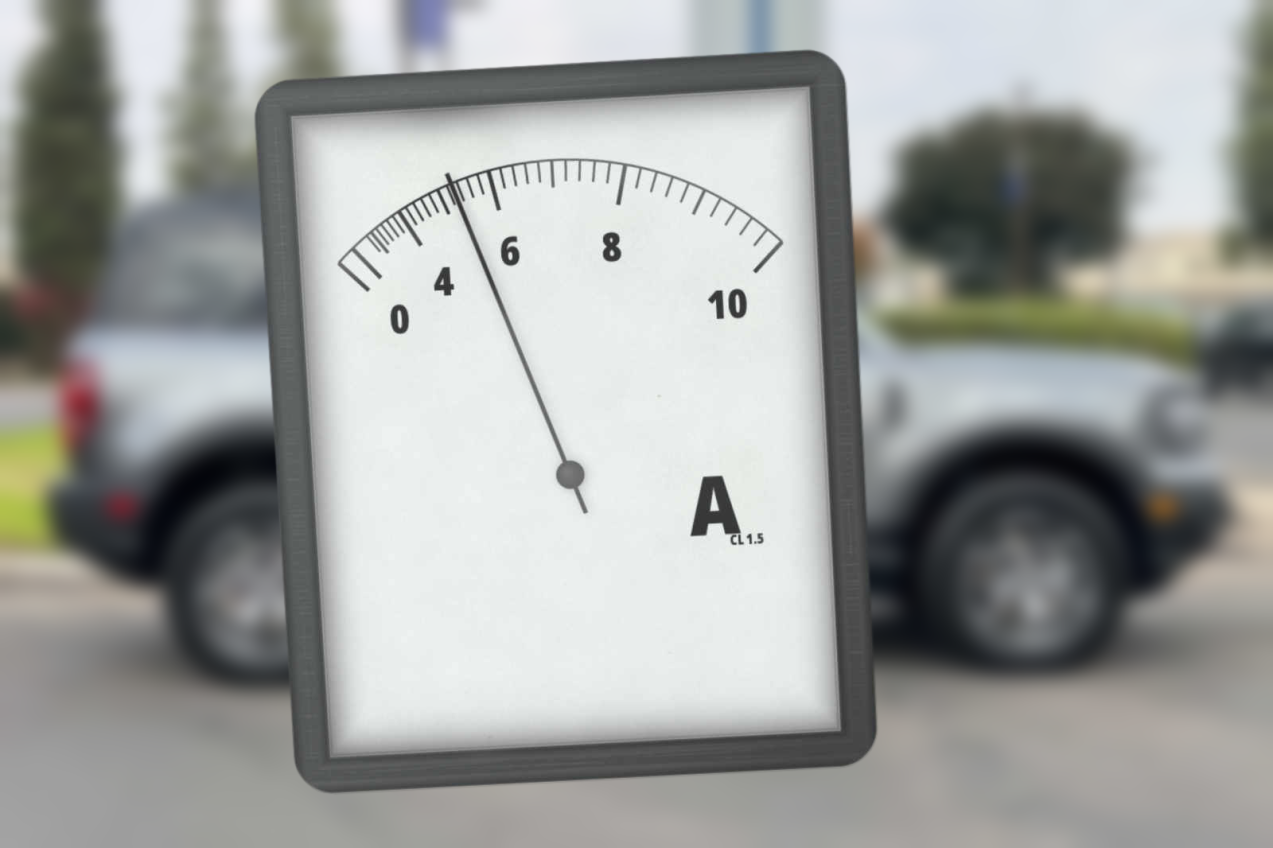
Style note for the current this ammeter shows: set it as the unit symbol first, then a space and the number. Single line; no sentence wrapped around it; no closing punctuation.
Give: A 5.3
